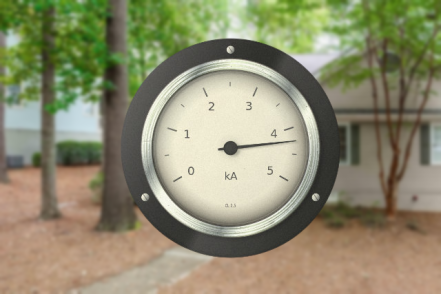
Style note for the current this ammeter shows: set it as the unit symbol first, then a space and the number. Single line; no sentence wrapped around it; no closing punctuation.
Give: kA 4.25
